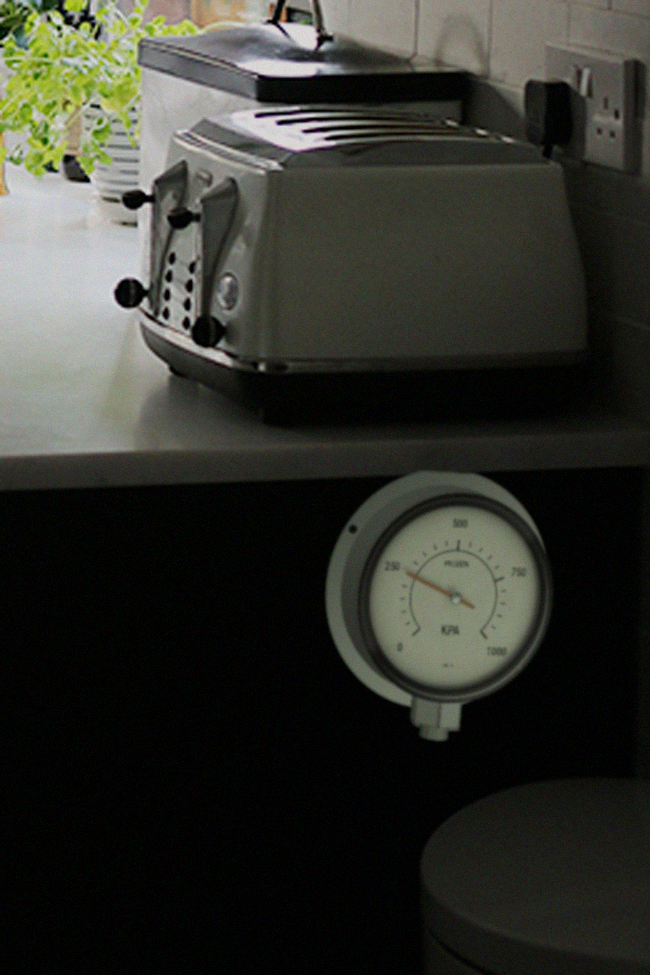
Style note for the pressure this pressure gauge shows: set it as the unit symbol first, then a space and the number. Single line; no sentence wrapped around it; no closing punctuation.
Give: kPa 250
